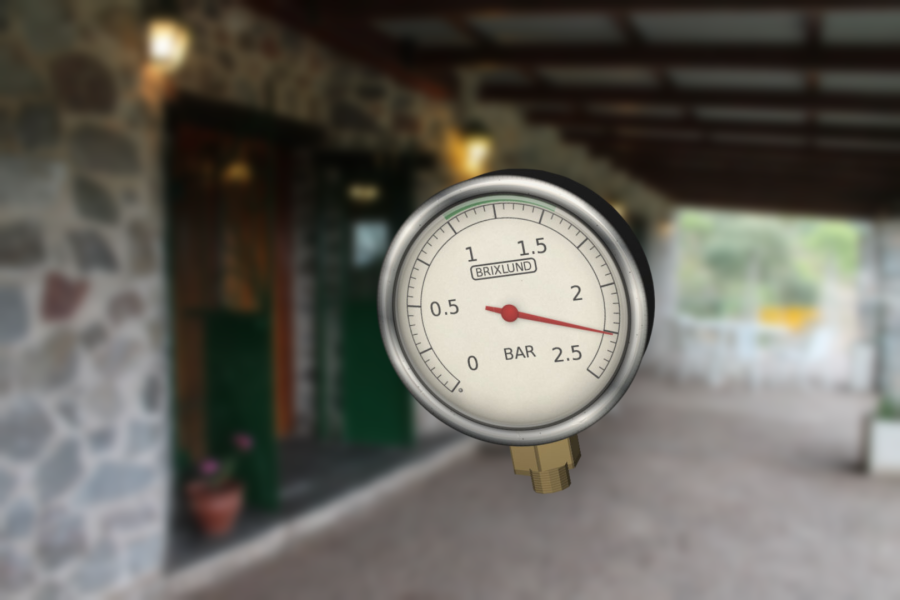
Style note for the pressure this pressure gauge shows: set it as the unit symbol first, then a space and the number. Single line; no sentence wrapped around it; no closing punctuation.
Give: bar 2.25
